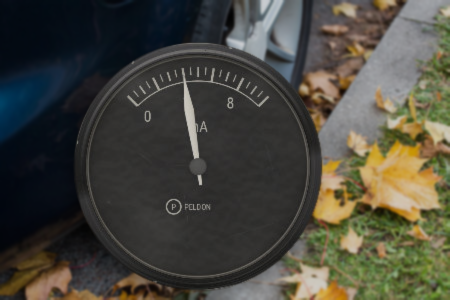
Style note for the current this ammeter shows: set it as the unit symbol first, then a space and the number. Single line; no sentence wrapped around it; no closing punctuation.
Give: mA 4
